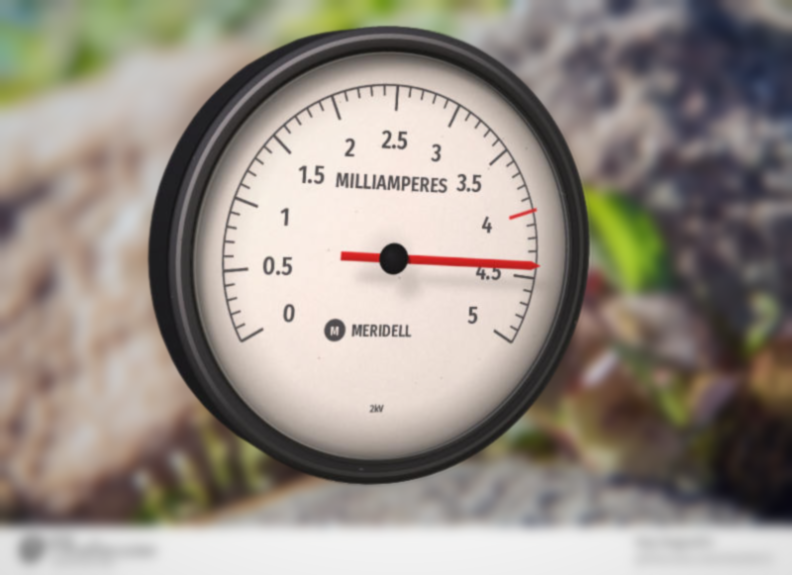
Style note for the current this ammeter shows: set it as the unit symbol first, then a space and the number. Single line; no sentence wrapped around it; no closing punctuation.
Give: mA 4.4
